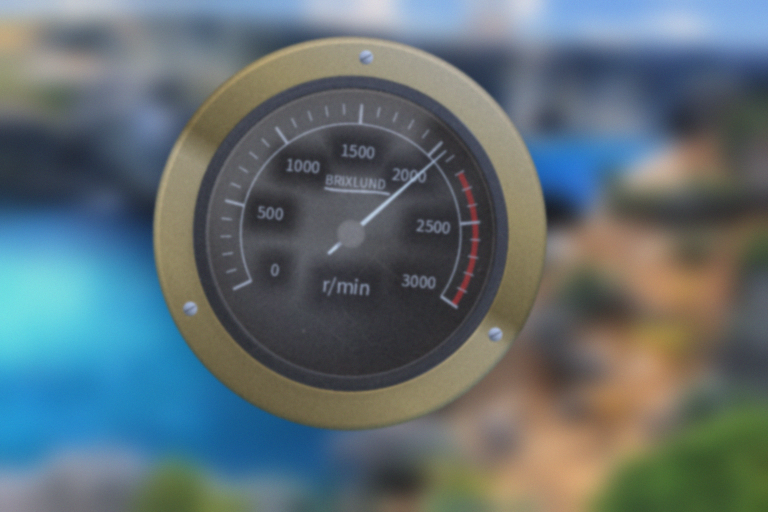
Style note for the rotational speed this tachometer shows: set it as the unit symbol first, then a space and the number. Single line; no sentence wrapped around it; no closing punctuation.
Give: rpm 2050
